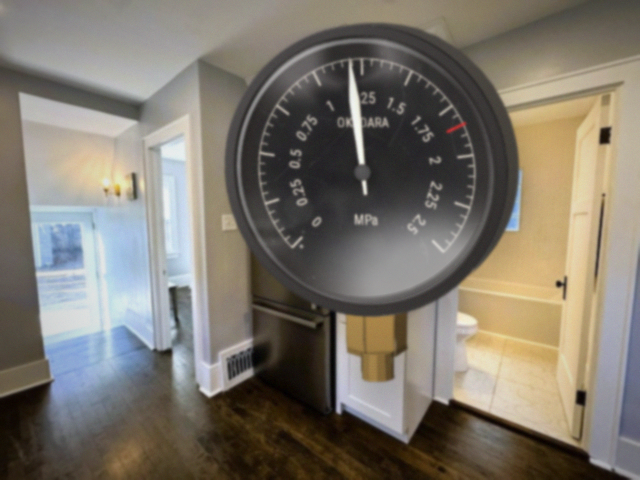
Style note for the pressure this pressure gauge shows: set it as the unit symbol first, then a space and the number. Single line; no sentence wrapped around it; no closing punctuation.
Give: MPa 1.2
